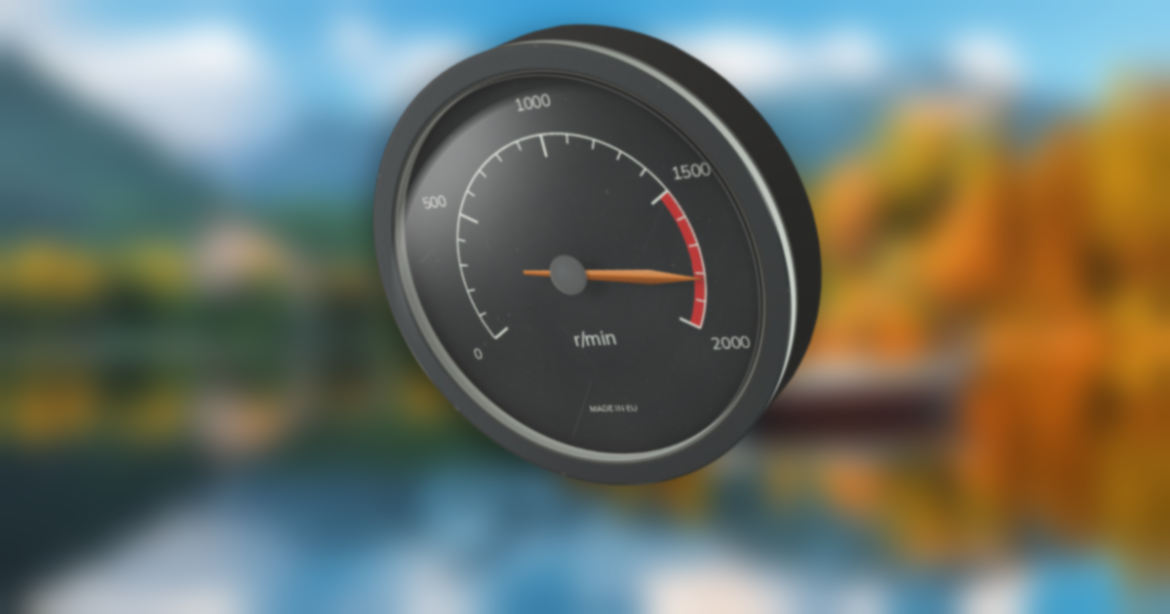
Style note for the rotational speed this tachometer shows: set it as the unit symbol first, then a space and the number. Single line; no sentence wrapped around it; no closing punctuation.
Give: rpm 1800
